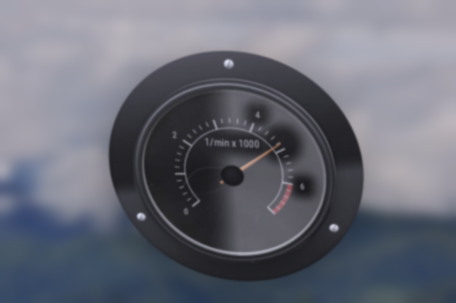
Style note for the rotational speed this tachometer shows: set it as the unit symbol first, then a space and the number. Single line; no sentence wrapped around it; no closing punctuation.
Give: rpm 4800
